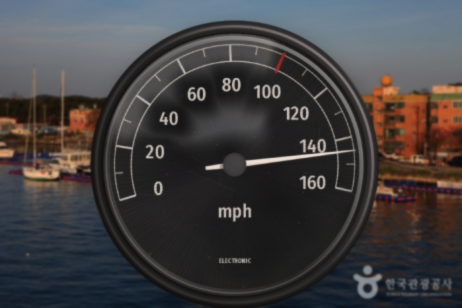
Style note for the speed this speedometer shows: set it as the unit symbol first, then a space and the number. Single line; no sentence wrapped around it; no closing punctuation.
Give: mph 145
